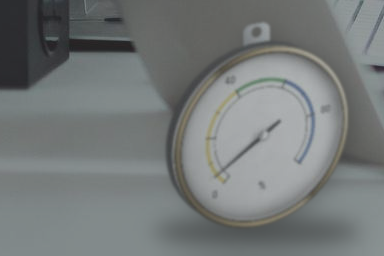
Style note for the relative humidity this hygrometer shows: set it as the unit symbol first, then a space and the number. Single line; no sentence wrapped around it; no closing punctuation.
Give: % 5
